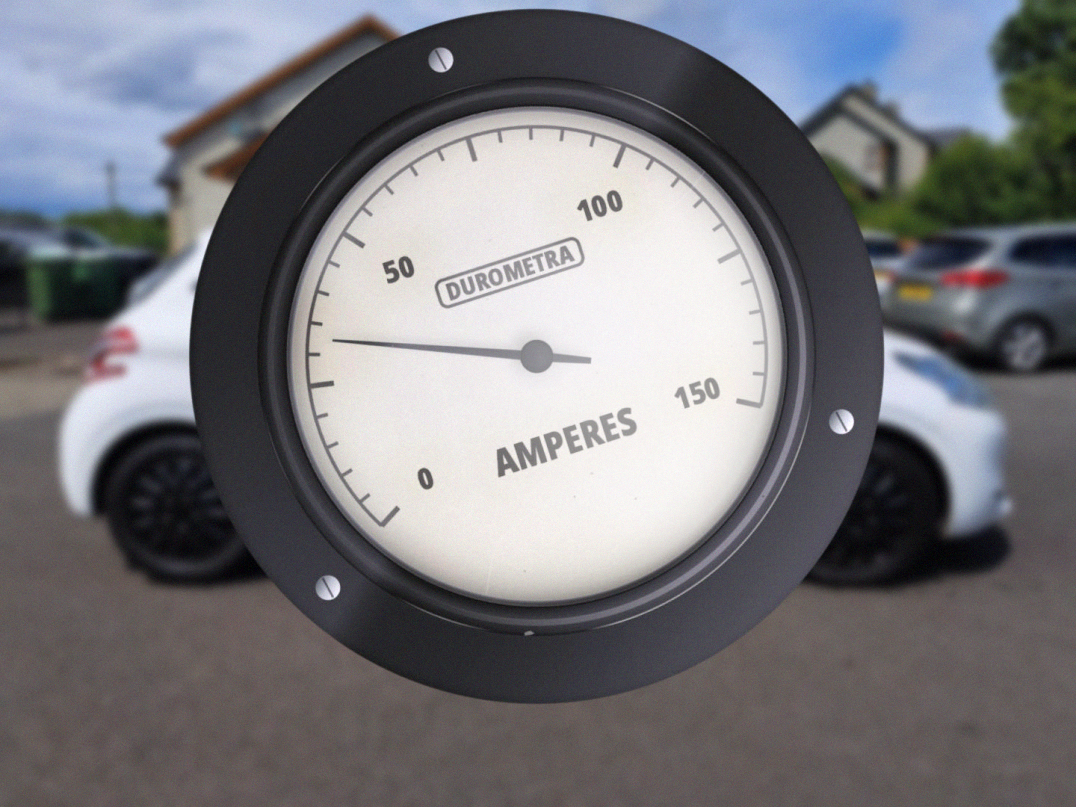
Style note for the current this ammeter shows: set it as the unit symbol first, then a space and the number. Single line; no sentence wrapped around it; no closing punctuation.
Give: A 32.5
